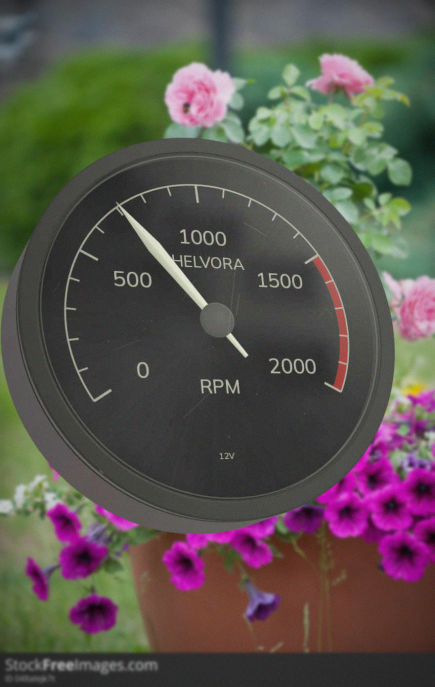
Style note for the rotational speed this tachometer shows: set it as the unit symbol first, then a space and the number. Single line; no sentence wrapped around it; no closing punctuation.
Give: rpm 700
